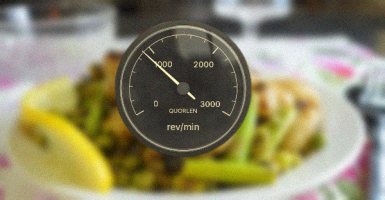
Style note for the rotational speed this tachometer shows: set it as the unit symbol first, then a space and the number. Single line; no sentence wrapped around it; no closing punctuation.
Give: rpm 900
